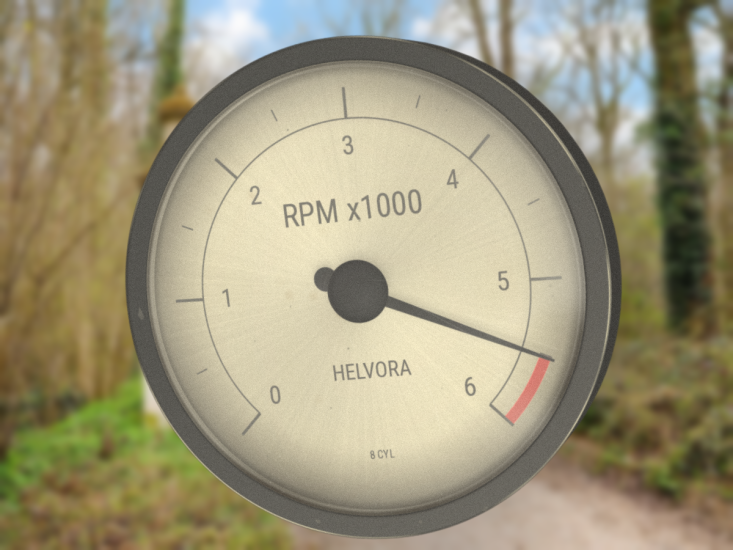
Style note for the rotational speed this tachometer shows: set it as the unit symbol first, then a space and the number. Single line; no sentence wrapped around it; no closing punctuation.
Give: rpm 5500
